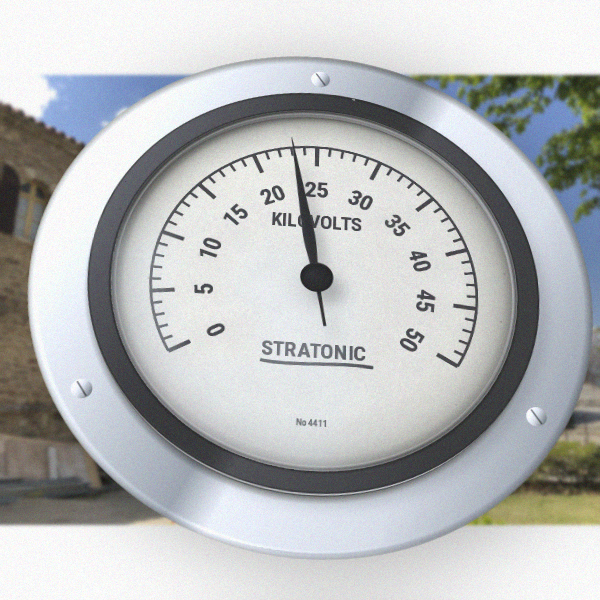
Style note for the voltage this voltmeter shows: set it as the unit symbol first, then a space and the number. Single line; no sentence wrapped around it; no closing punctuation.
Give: kV 23
